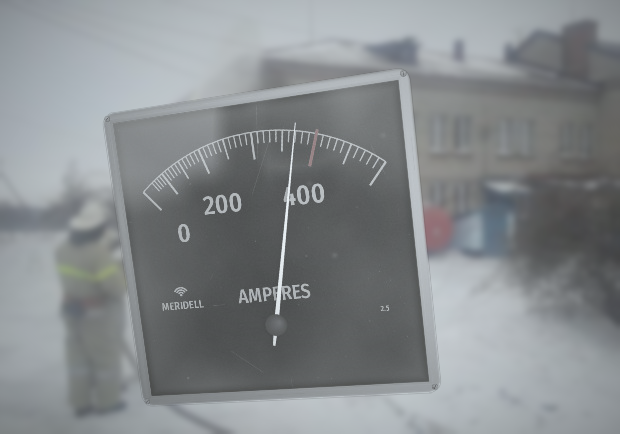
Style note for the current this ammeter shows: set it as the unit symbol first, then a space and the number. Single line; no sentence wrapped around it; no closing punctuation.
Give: A 370
